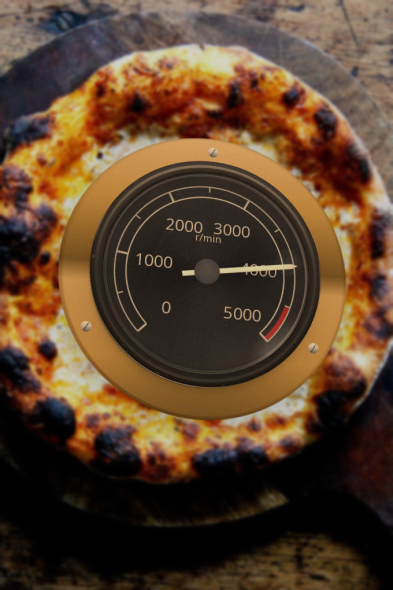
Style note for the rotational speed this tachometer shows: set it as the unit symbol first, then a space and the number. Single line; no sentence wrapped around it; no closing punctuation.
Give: rpm 4000
